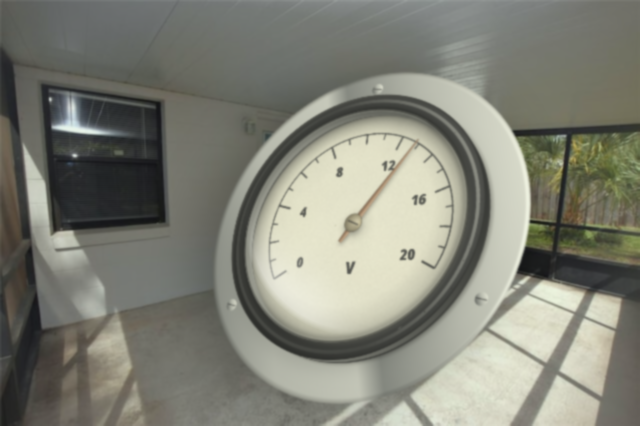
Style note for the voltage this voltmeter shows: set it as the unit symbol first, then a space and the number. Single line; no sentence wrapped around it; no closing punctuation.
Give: V 13
